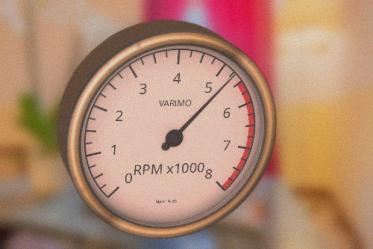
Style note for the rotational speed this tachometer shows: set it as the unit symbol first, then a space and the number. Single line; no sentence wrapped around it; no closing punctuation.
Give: rpm 5250
